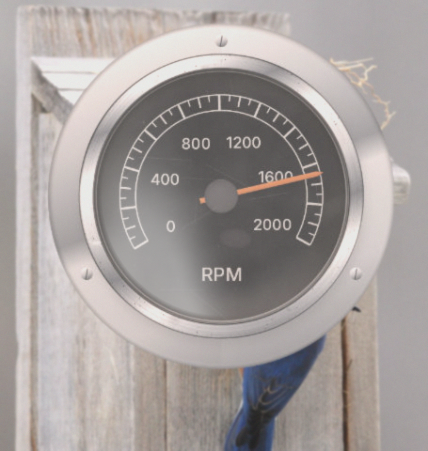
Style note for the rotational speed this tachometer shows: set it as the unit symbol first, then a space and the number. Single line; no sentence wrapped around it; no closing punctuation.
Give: rpm 1650
